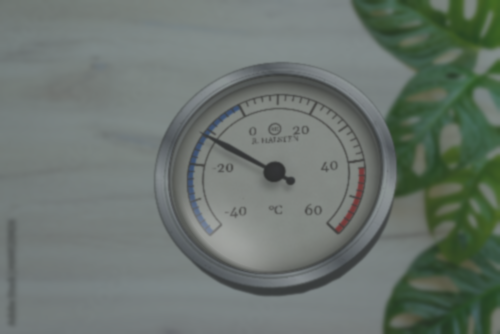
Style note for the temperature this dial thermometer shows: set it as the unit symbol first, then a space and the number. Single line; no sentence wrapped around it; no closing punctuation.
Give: °C -12
